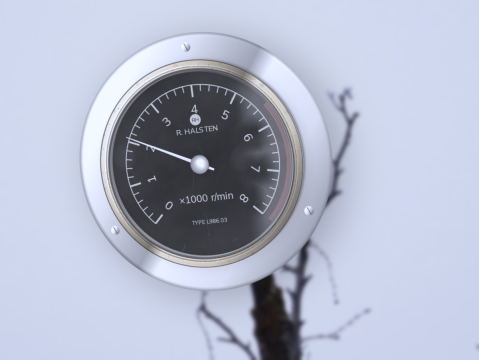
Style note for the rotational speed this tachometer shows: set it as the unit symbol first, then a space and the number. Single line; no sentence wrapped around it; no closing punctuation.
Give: rpm 2100
